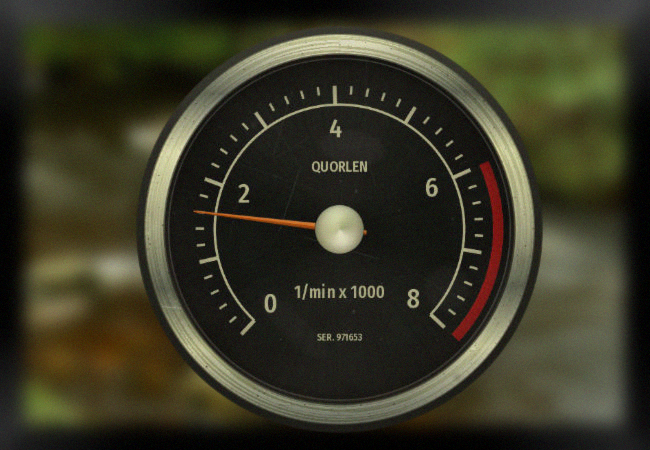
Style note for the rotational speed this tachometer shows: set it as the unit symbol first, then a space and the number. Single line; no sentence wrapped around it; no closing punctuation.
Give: rpm 1600
